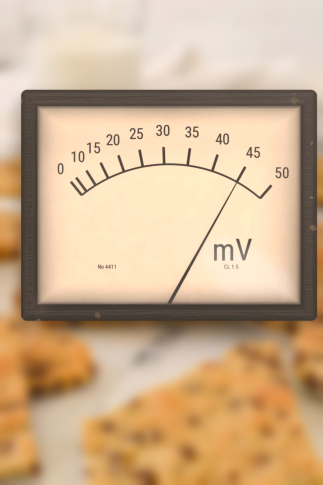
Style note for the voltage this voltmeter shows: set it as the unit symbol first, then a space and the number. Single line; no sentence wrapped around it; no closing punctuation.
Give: mV 45
